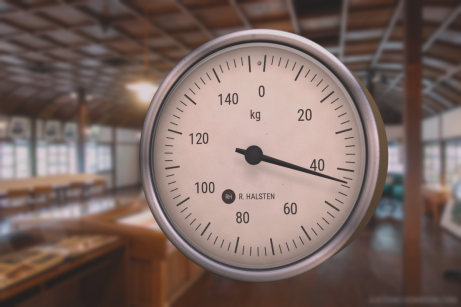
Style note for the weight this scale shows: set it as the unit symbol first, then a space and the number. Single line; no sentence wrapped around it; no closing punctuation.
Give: kg 43
